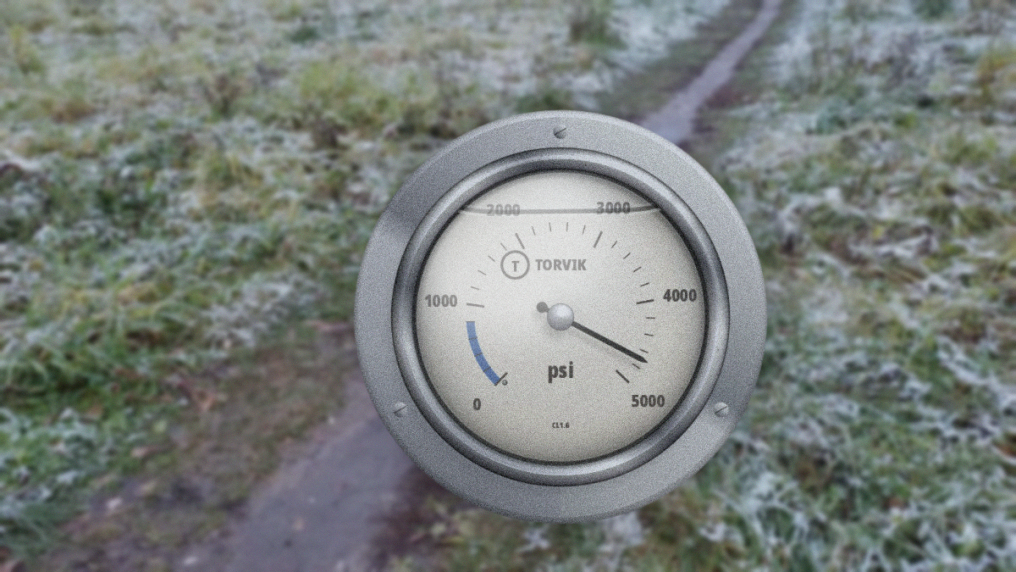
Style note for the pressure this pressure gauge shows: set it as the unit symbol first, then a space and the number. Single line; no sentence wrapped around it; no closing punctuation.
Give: psi 4700
